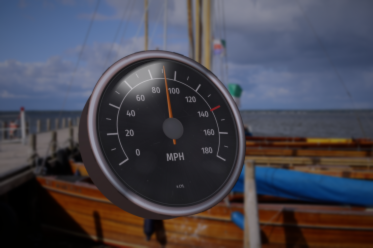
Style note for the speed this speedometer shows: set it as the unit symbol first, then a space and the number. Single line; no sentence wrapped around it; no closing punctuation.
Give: mph 90
